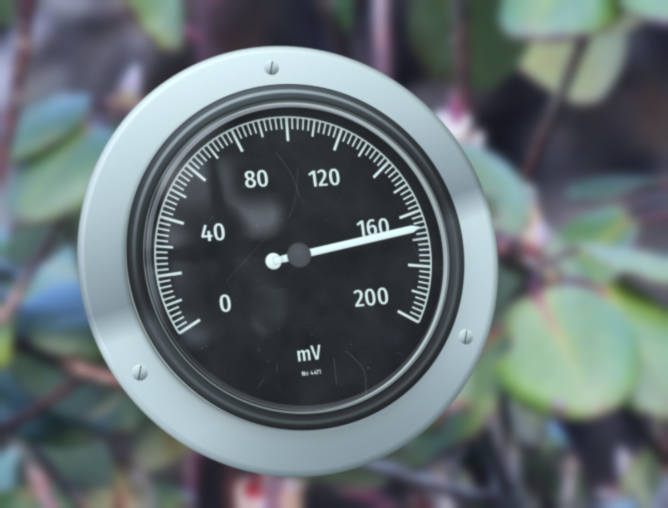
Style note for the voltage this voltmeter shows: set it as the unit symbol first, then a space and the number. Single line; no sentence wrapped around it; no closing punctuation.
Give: mV 166
